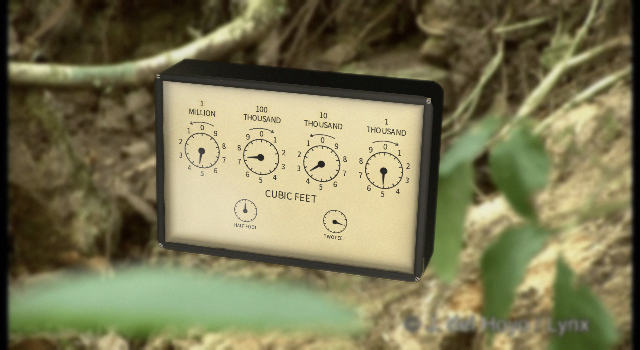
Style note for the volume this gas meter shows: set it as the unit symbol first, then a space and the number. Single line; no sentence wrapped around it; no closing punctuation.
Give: ft³ 473500
